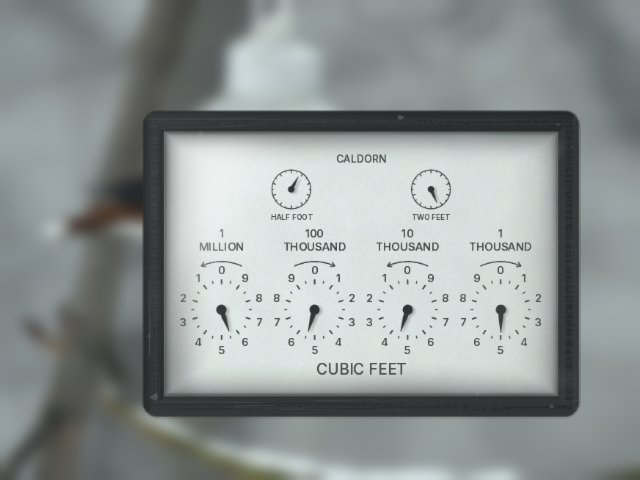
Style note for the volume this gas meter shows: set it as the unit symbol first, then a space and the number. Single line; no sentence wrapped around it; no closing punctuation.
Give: ft³ 554500
